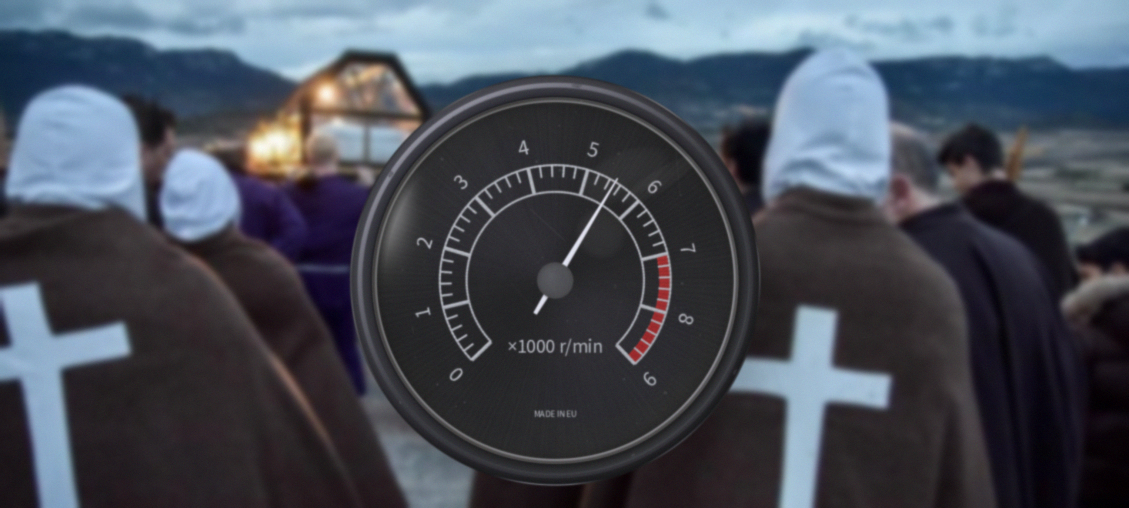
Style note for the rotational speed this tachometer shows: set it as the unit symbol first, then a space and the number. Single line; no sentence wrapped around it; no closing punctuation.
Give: rpm 5500
